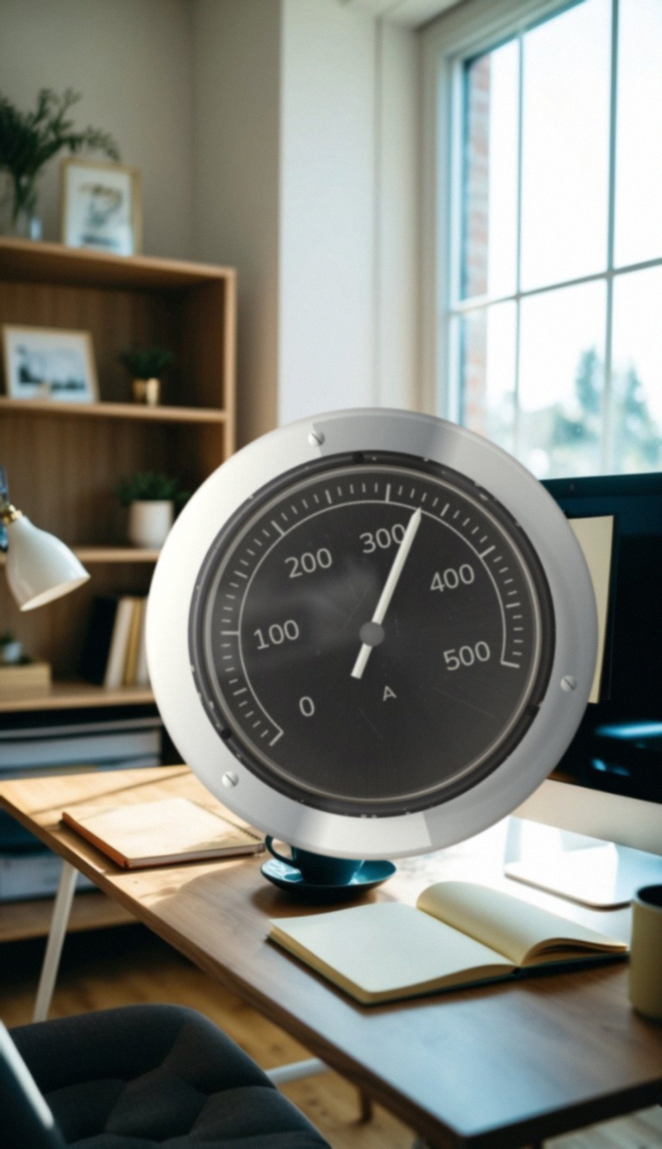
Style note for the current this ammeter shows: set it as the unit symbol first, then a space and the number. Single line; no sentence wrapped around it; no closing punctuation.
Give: A 330
